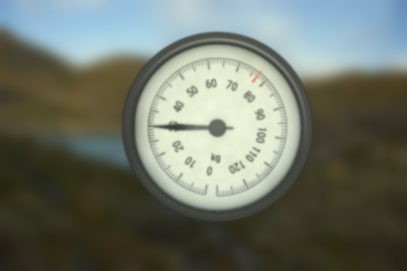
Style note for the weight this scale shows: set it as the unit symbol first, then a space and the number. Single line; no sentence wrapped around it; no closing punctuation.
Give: kg 30
